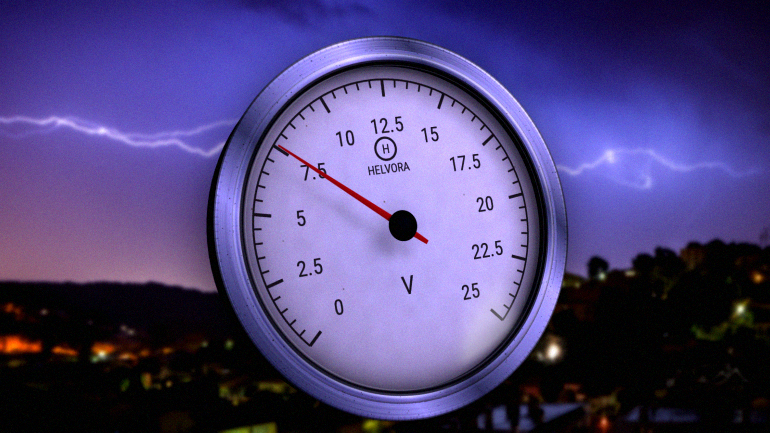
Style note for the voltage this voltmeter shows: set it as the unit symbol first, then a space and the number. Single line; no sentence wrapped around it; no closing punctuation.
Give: V 7.5
